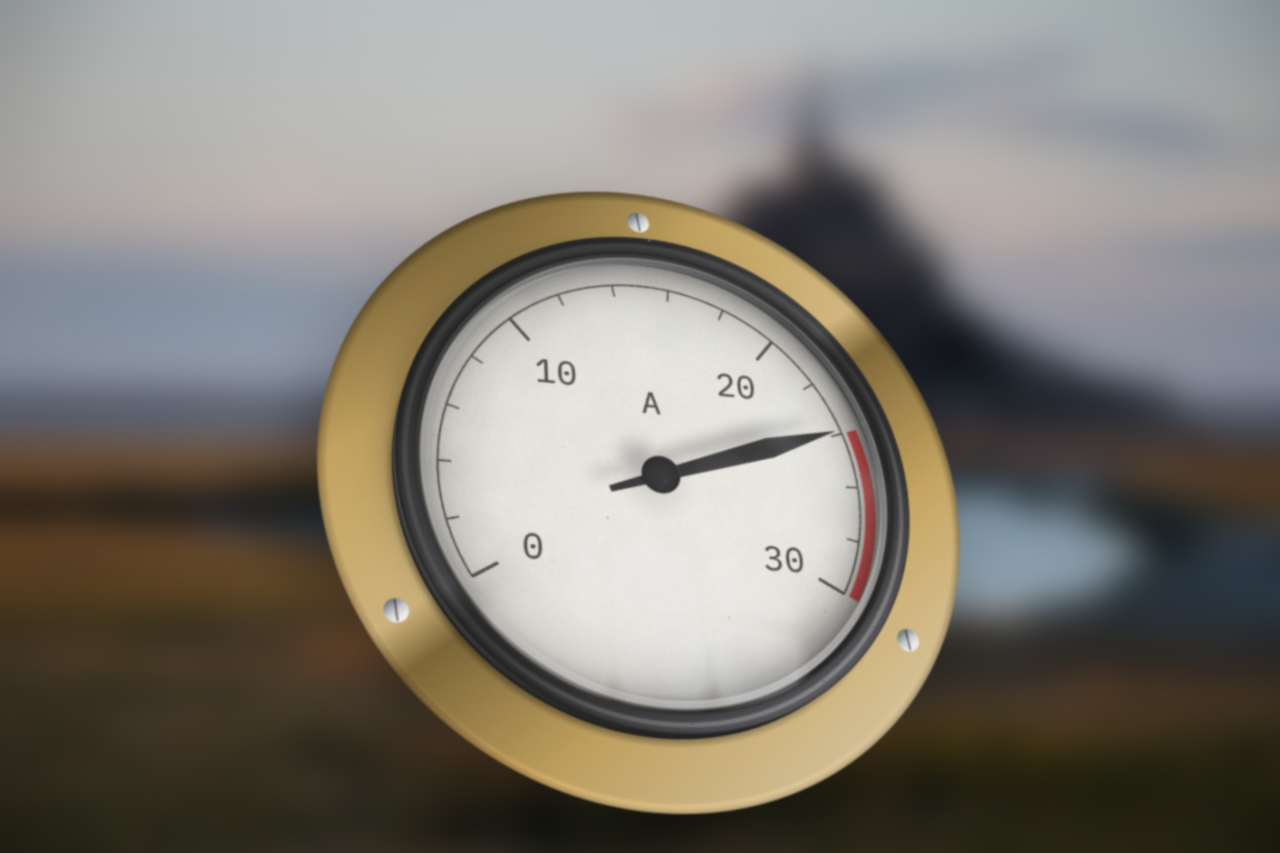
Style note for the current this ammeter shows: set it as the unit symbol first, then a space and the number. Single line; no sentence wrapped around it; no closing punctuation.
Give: A 24
